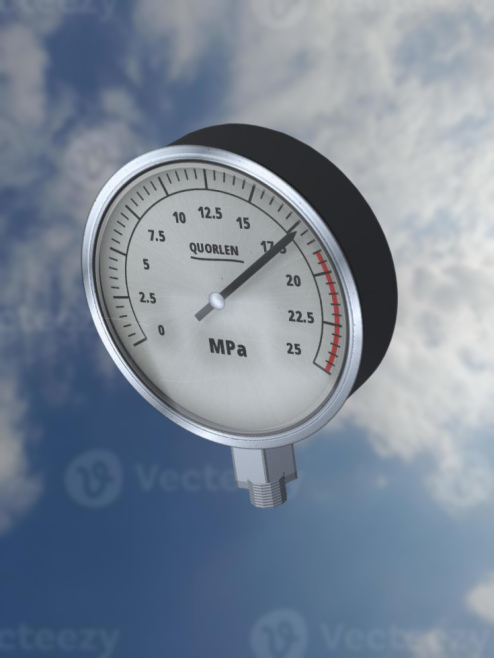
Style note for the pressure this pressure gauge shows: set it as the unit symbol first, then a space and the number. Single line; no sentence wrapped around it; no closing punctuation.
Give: MPa 17.75
